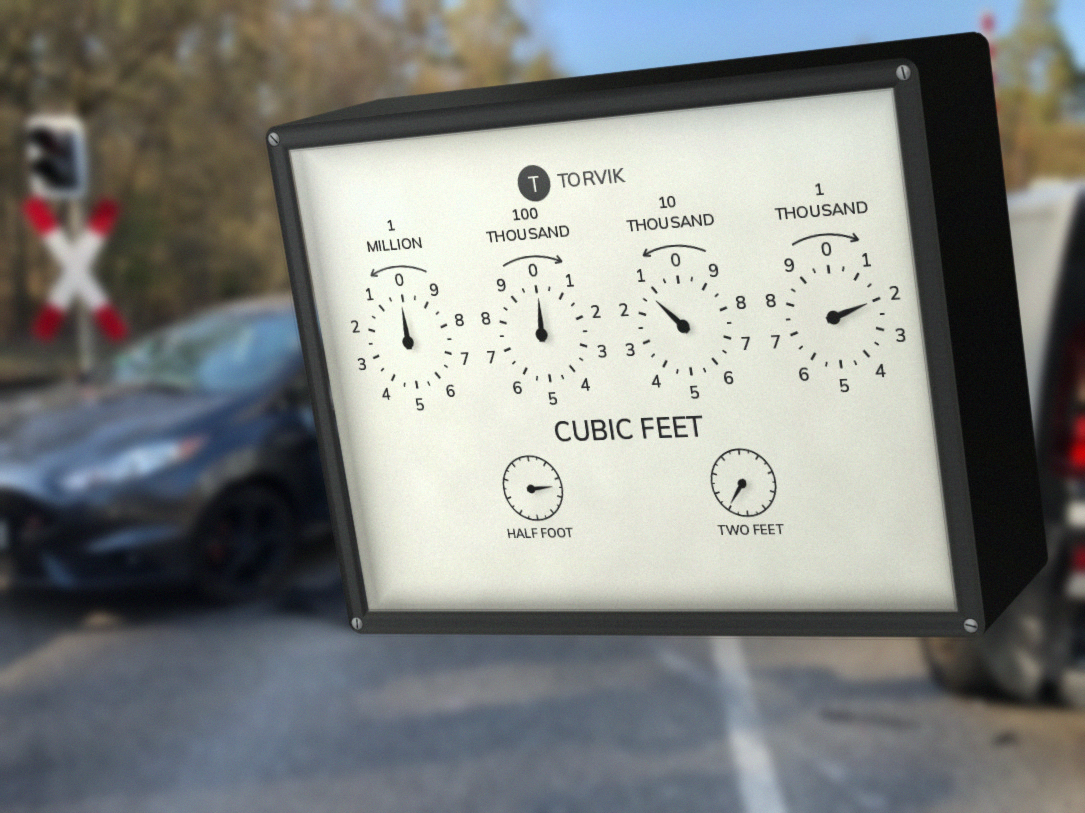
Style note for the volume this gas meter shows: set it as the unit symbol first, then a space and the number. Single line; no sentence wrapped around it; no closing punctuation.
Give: ft³ 1200
